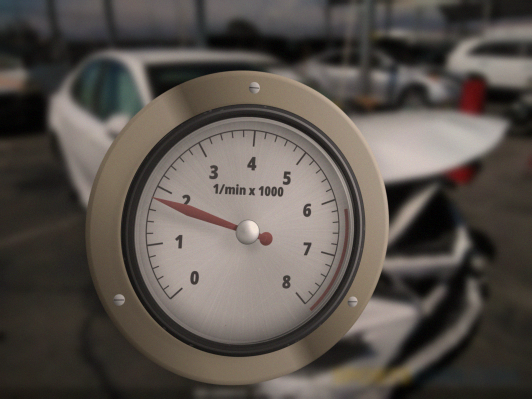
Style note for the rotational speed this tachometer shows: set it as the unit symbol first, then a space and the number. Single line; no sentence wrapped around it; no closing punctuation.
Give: rpm 1800
